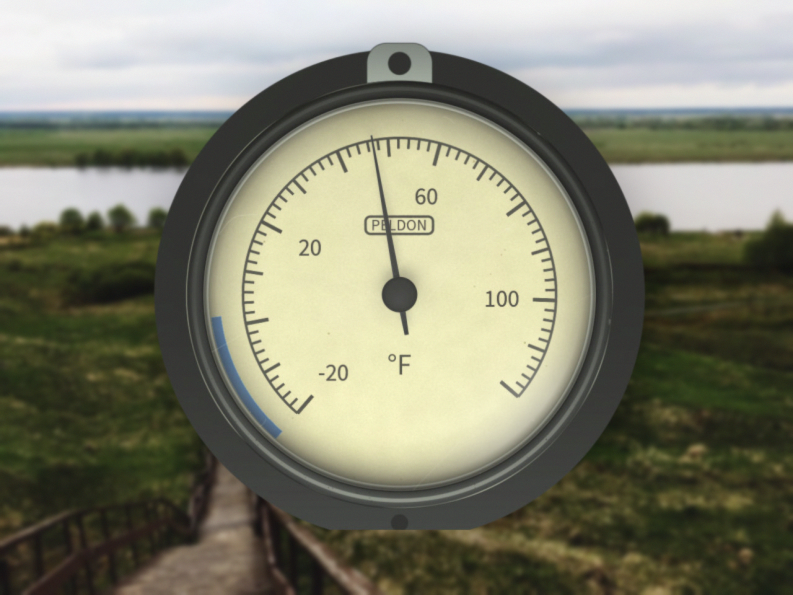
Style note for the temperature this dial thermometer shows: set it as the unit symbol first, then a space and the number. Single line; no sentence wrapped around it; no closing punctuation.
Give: °F 47
